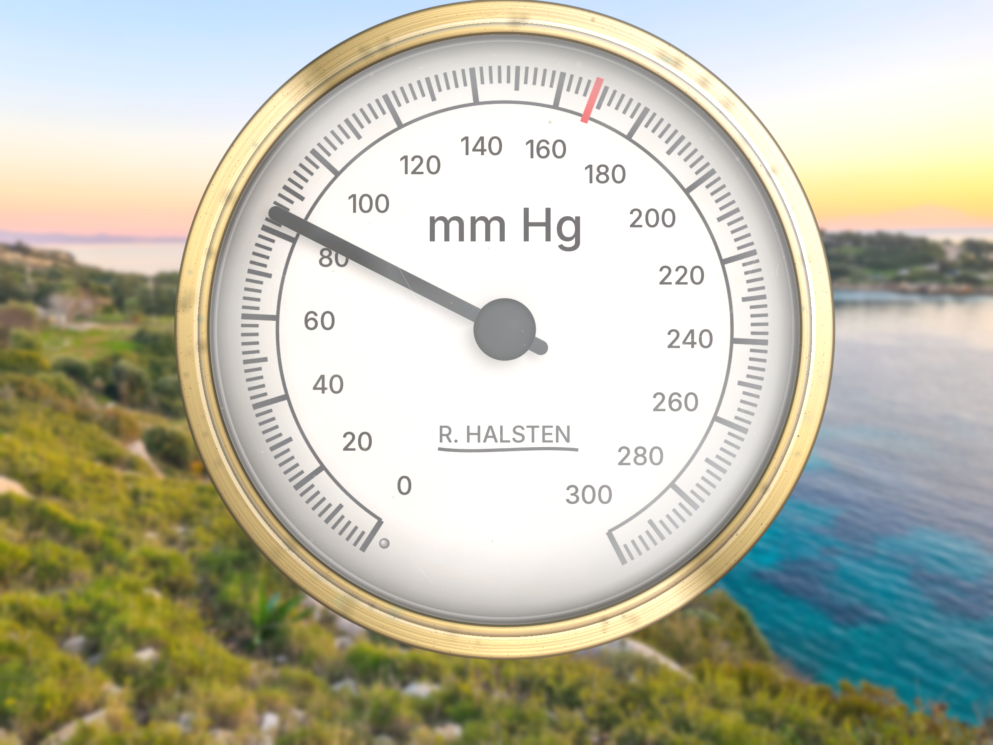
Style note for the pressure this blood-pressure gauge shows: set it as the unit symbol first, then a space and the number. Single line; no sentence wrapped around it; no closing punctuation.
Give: mmHg 84
